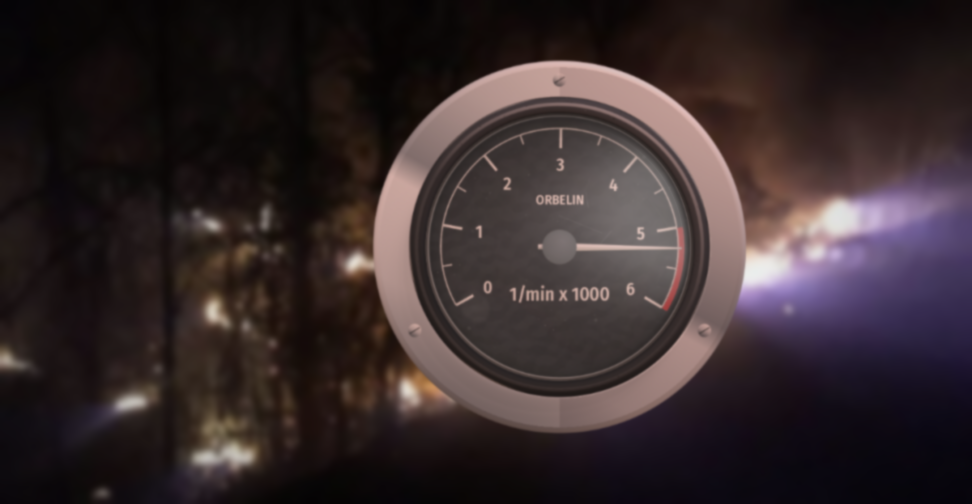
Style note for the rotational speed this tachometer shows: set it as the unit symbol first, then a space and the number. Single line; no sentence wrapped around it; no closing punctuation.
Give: rpm 5250
